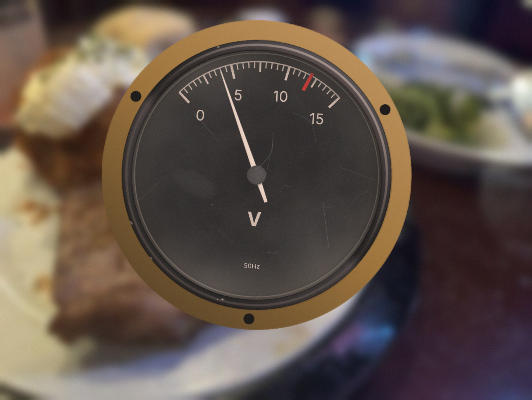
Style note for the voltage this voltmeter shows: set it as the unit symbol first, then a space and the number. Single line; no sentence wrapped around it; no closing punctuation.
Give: V 4
